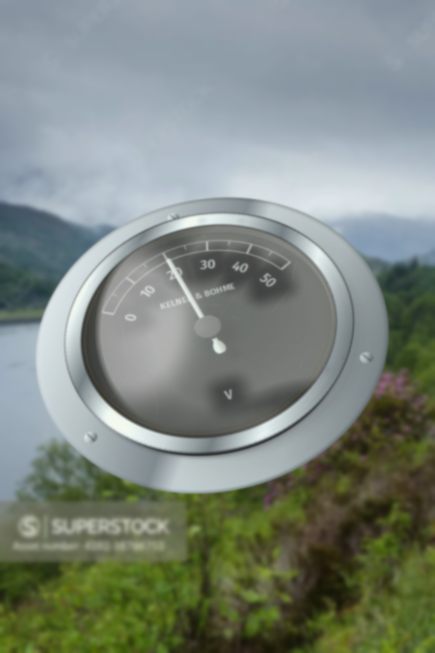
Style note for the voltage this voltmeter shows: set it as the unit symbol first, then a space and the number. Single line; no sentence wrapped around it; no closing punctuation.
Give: V 20
